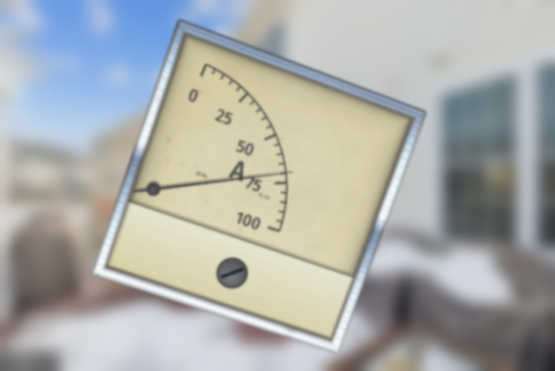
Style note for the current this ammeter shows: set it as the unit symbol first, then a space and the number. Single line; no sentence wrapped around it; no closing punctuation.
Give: A 70
